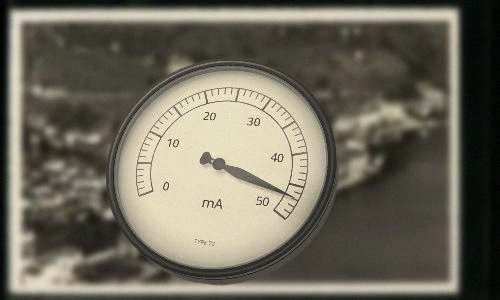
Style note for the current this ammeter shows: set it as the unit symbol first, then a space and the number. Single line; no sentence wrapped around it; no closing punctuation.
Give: mA 47
